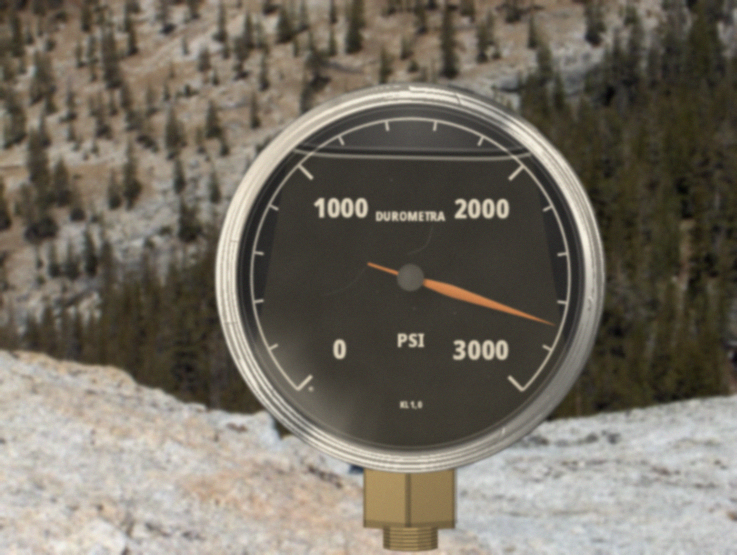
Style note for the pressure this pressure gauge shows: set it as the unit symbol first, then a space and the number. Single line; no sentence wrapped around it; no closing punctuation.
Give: psi 2700
